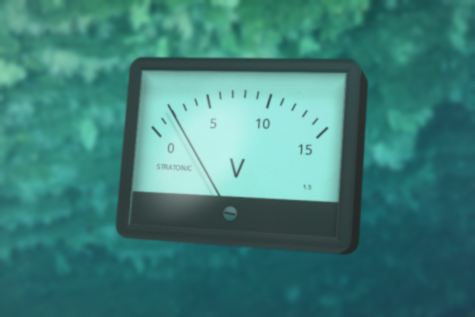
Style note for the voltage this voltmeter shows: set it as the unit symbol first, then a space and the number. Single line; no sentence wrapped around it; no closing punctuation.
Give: V 2
